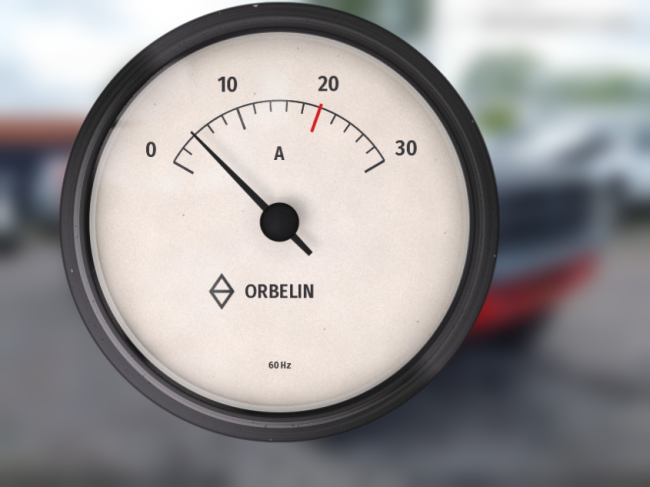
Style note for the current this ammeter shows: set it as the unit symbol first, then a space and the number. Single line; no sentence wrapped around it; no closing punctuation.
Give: A 4
